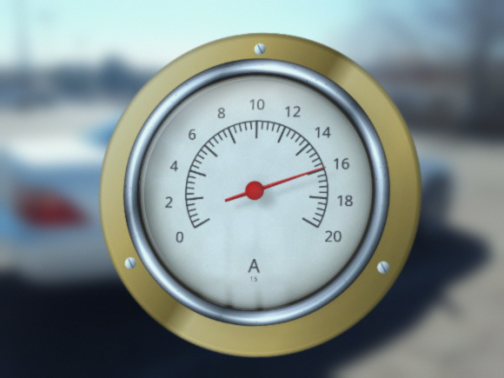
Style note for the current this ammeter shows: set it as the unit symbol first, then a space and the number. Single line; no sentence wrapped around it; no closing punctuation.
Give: A 16
